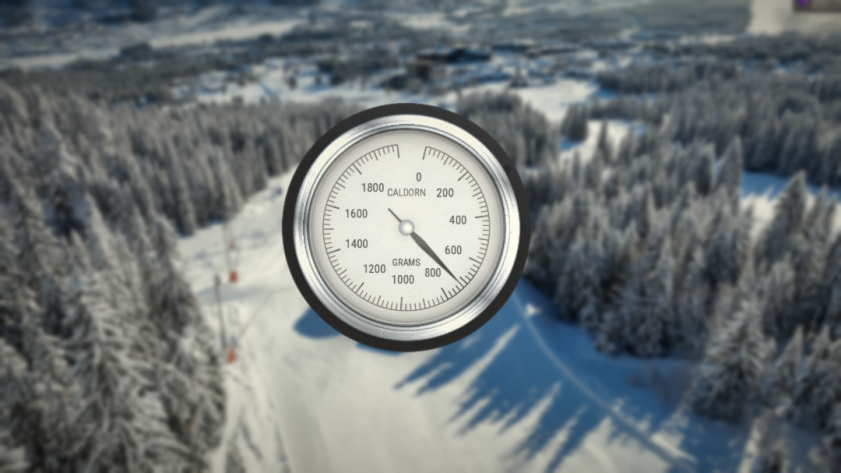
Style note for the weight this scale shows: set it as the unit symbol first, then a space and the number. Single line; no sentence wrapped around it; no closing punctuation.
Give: g 720
